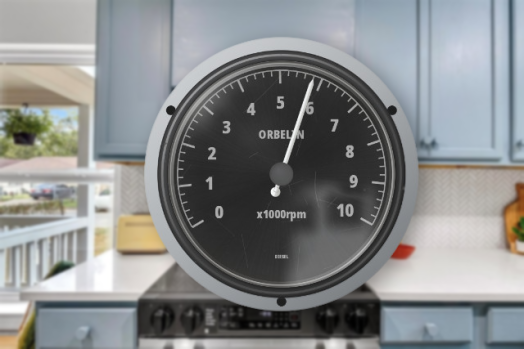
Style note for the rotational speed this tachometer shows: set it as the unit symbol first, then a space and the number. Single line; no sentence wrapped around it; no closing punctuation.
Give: rpm 5800
